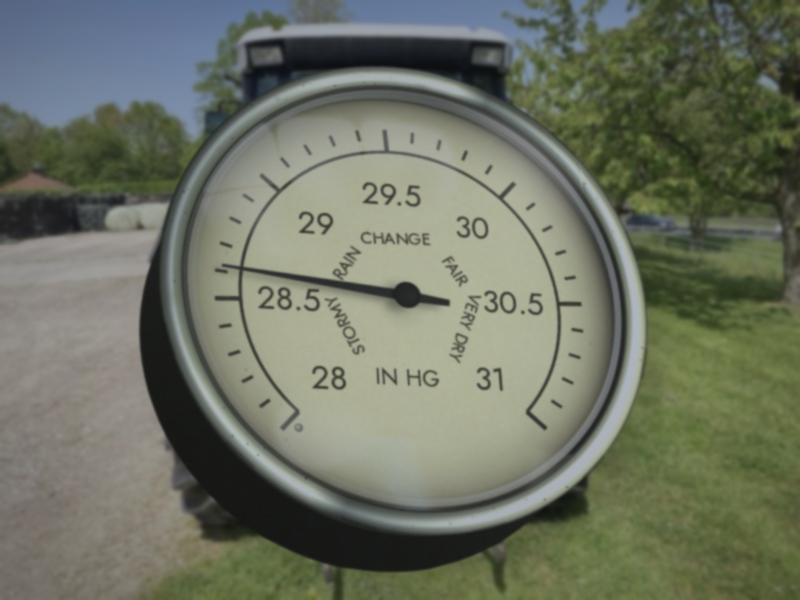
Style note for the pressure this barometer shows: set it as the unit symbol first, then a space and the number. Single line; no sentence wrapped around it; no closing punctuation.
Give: inHg 28.6
